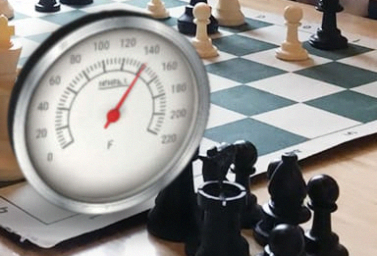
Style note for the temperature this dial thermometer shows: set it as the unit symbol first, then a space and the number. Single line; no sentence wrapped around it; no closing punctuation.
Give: °F 140
